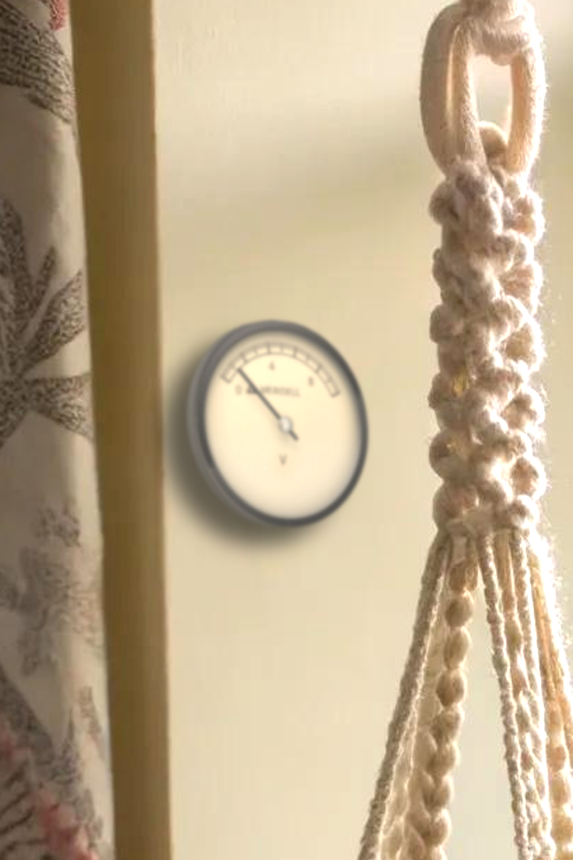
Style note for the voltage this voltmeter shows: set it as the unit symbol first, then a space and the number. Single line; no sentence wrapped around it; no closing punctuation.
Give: V 1
